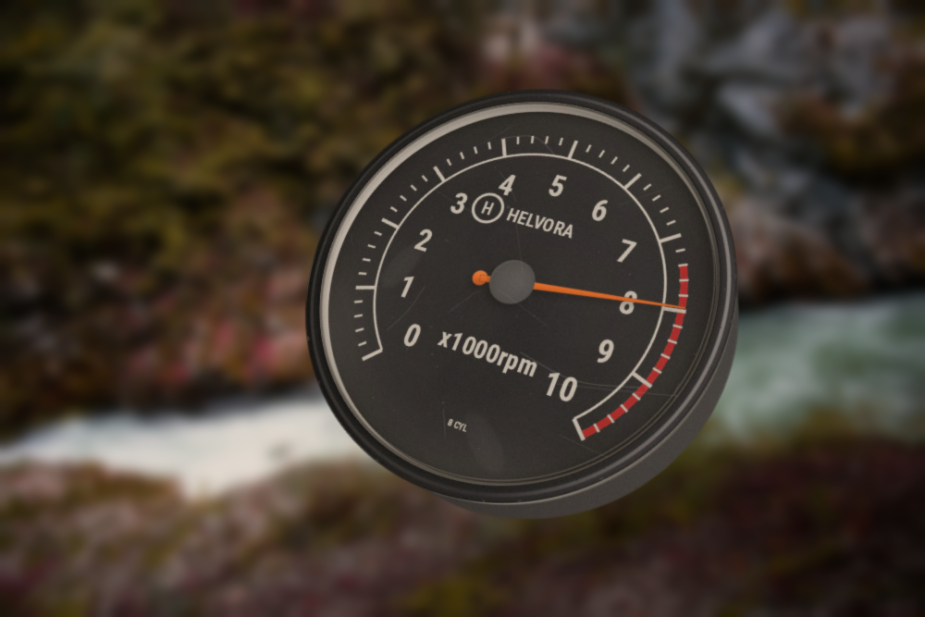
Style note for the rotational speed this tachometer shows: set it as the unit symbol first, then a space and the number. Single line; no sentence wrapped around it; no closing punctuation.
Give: rpm 8000
